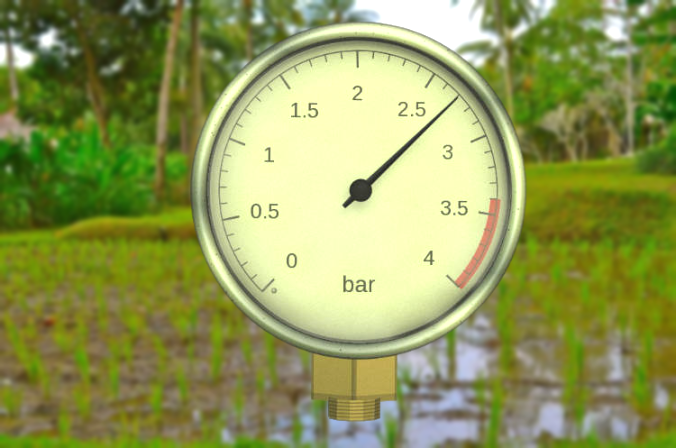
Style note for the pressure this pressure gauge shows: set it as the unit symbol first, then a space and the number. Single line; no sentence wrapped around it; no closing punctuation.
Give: bar 2.7
